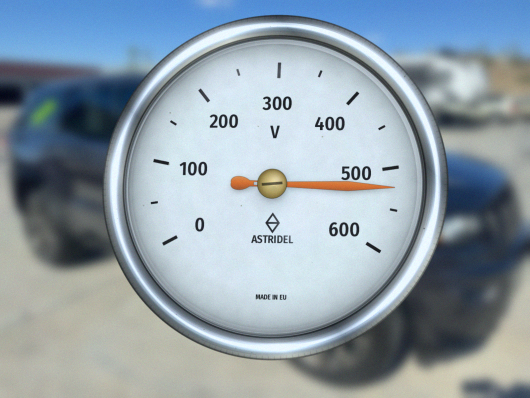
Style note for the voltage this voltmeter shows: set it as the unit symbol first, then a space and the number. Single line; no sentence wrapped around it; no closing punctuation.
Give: V 525
